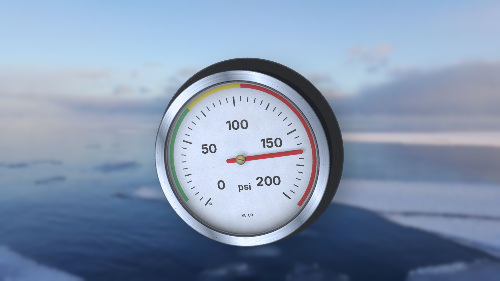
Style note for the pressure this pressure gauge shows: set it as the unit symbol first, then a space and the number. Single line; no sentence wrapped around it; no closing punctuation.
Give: psi 165
